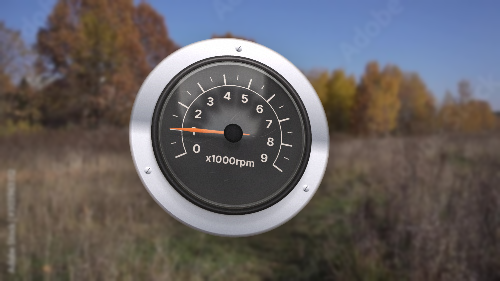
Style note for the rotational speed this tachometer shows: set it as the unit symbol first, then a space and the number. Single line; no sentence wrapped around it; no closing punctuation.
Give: rpm 1000
